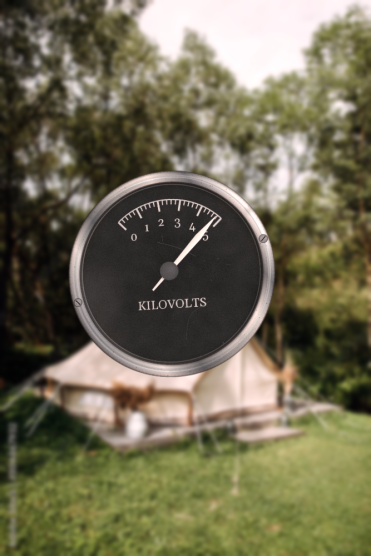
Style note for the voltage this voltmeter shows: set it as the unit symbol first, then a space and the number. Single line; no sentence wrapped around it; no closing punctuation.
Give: kV 4.8
